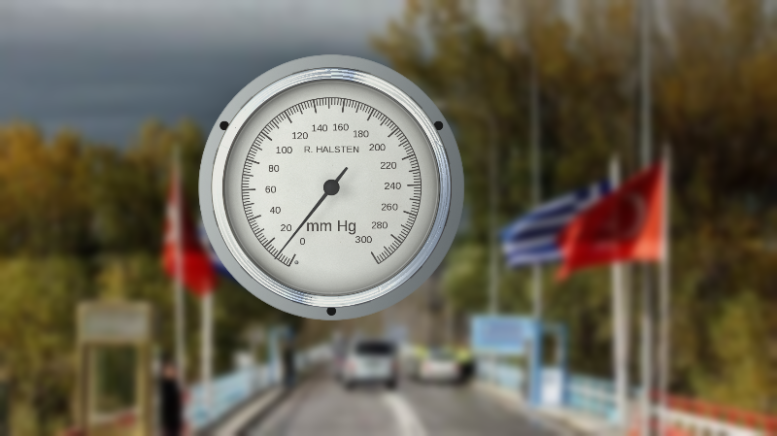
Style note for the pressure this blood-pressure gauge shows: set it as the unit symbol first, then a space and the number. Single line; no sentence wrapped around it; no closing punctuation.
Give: mmHg 10
